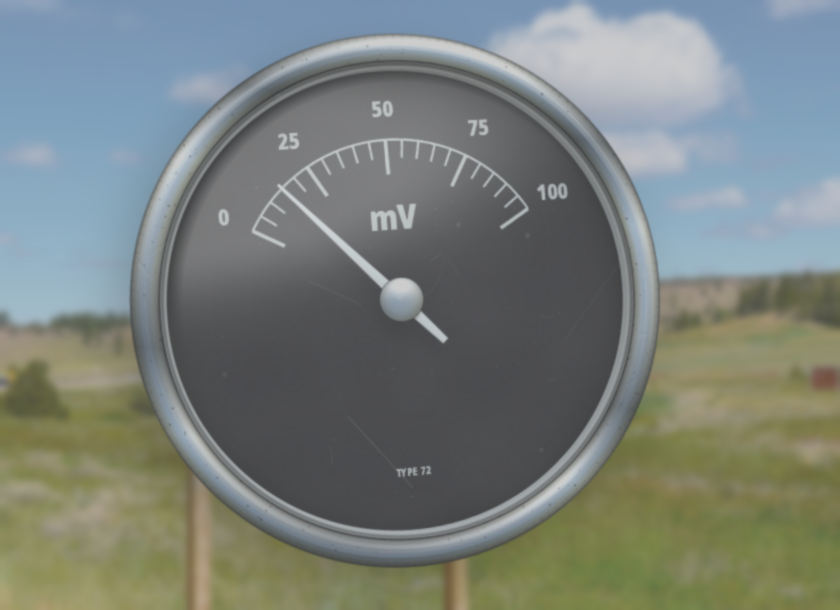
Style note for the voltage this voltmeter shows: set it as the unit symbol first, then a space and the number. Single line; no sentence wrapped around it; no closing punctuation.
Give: mV 15
